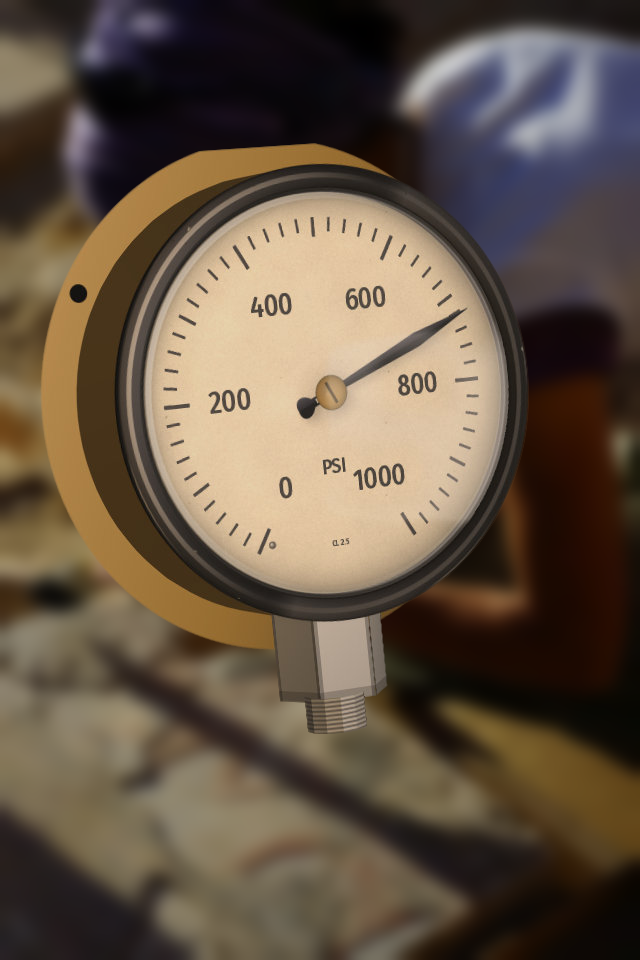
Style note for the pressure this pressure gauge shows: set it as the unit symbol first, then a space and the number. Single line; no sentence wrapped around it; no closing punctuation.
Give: psi 720
